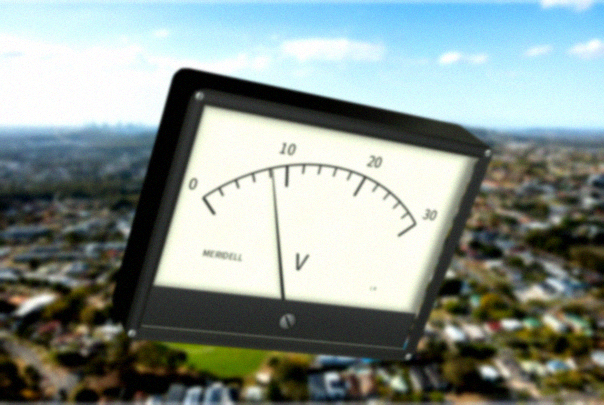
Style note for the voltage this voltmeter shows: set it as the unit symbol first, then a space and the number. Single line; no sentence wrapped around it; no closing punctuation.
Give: V 8
